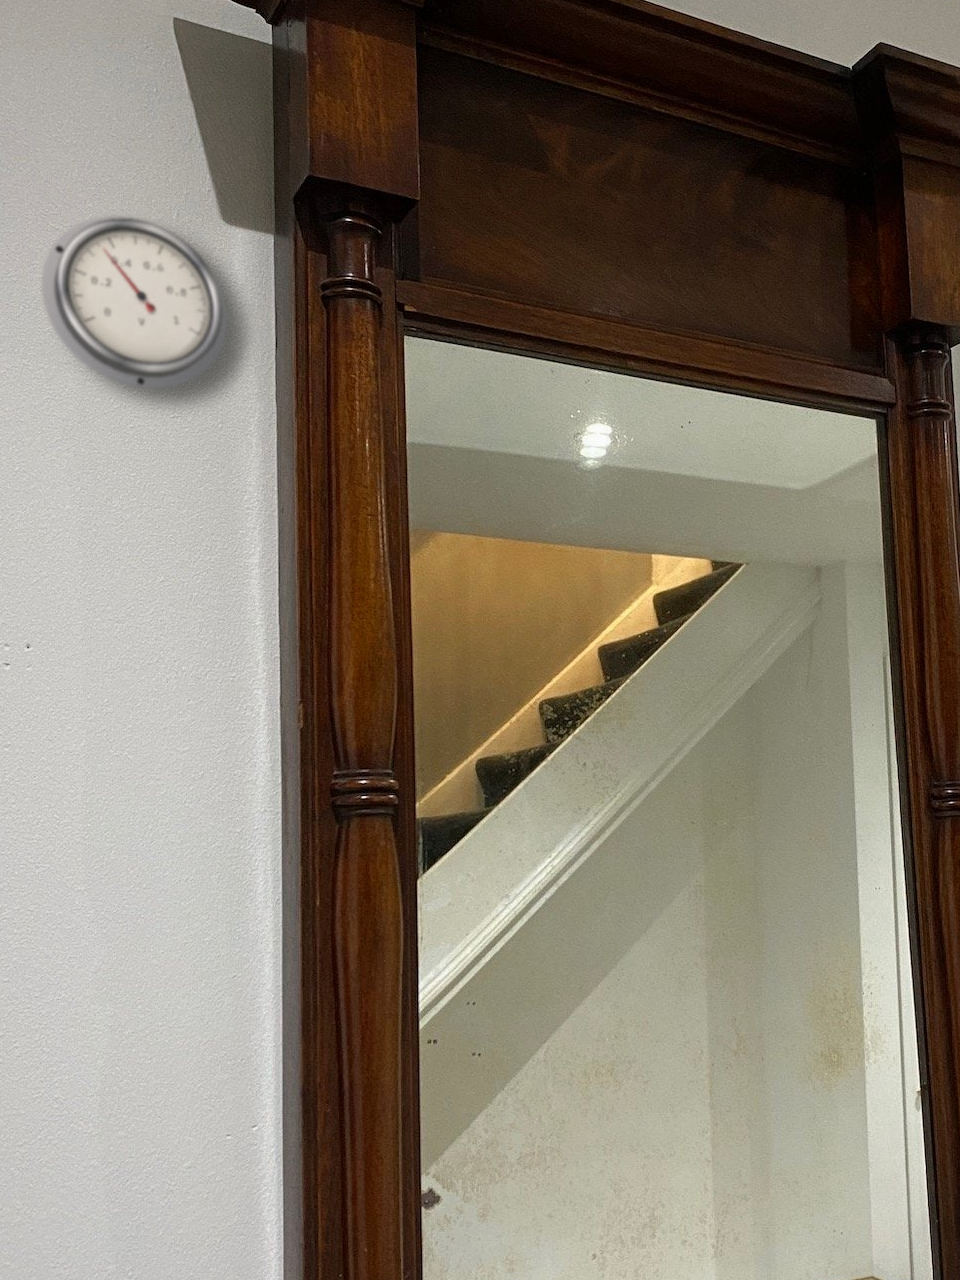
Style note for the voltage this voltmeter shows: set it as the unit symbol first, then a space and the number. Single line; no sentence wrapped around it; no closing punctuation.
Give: V 0.35
